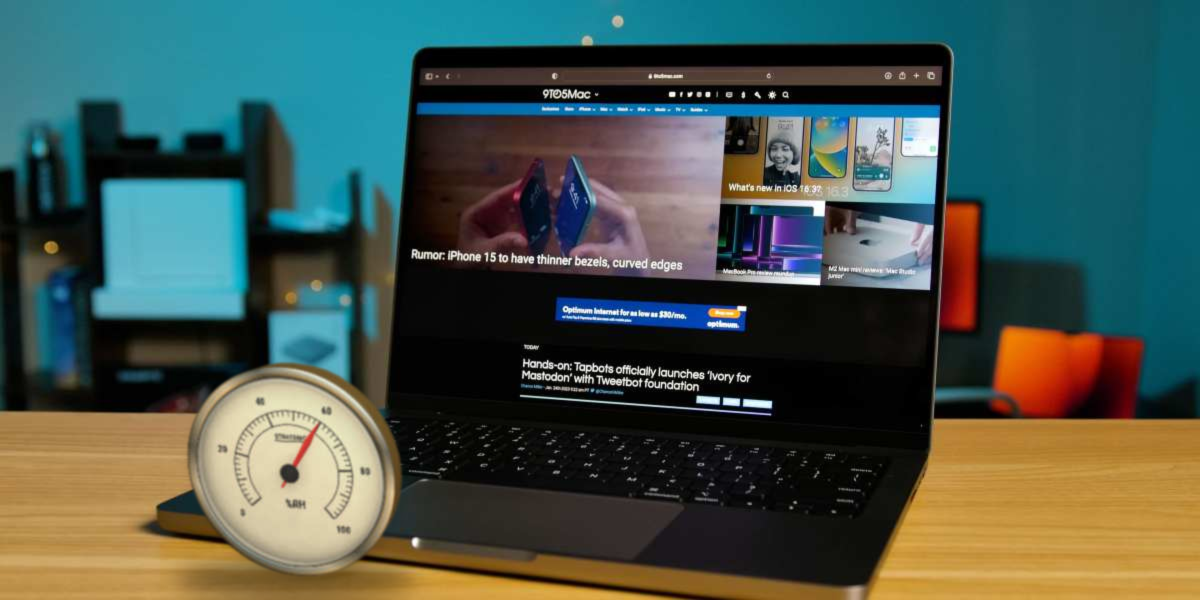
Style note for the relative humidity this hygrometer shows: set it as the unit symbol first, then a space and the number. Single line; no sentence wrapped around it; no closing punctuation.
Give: % 60
